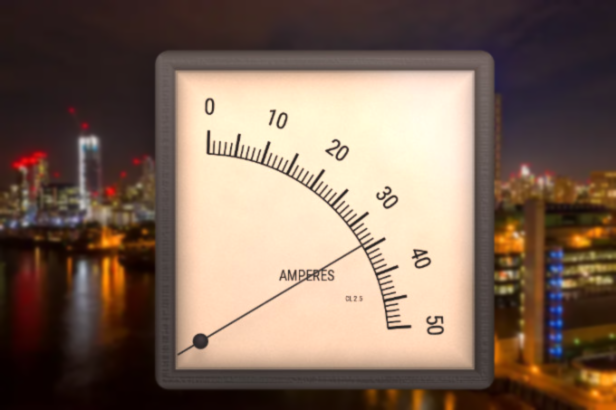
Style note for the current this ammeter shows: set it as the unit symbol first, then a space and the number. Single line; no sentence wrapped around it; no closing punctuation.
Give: A 34
